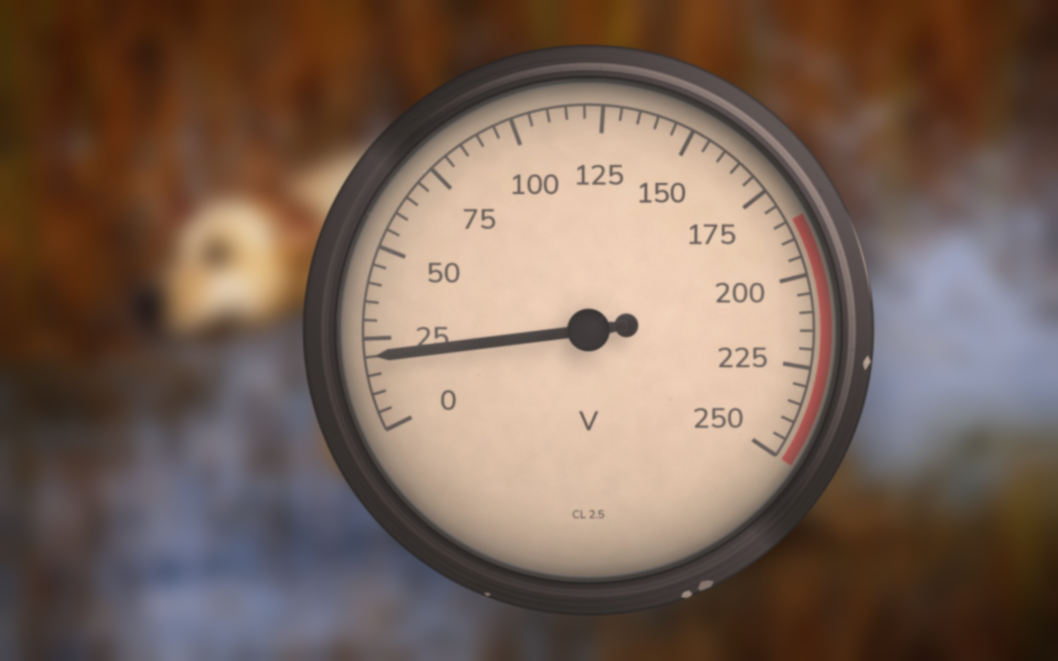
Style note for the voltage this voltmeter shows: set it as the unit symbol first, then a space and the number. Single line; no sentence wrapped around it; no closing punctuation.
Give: V 20
